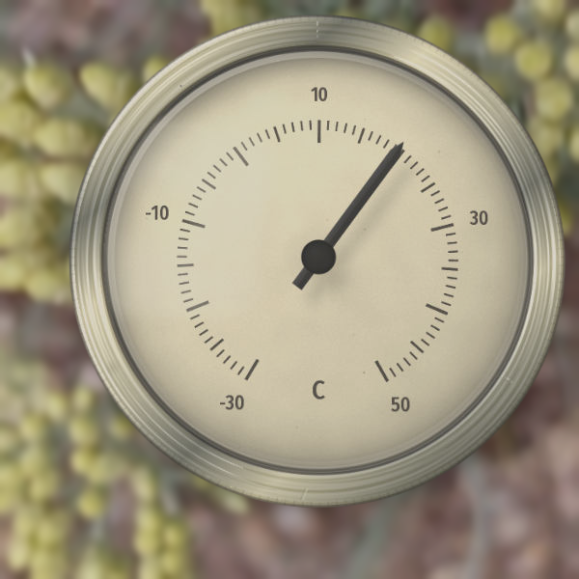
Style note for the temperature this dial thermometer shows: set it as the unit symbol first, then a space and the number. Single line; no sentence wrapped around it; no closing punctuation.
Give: °C 19.5
